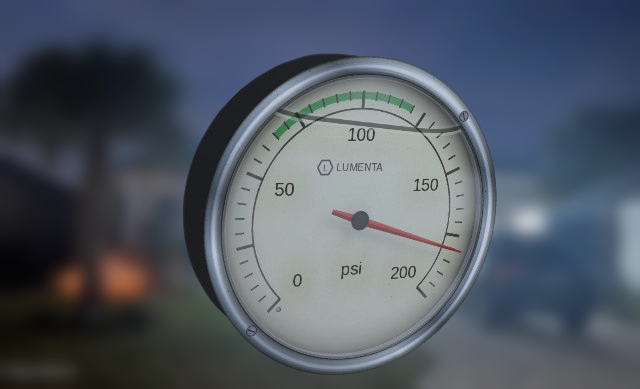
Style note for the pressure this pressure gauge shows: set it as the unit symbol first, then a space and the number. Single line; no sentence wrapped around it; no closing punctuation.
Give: psi 180
